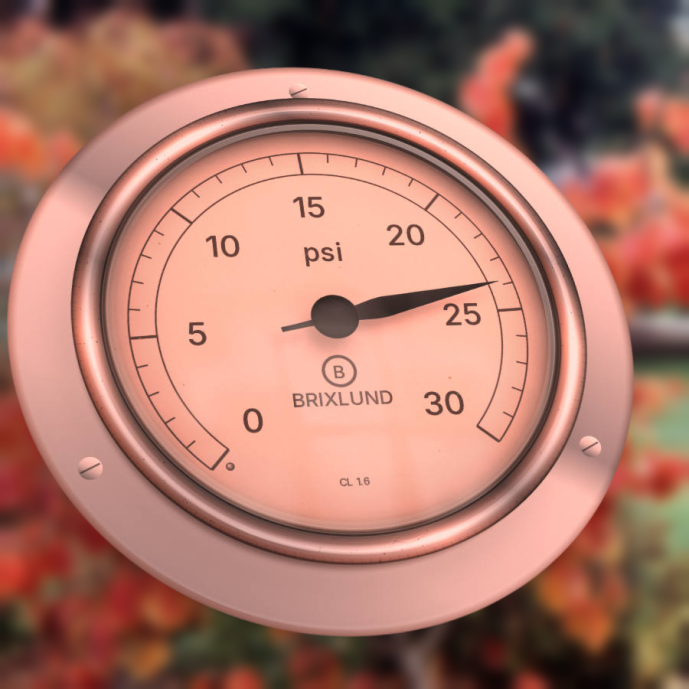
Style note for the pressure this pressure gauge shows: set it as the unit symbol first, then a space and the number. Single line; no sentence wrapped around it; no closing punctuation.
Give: psi 24
